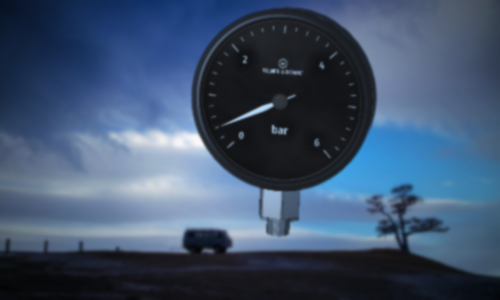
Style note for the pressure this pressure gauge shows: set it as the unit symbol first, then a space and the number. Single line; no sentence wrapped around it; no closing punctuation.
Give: bar 0.4
